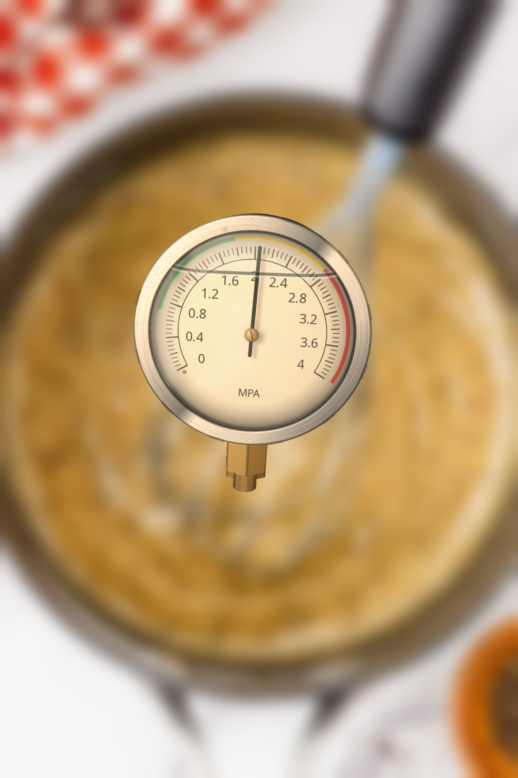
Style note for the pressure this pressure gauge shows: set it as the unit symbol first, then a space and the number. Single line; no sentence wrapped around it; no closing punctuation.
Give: MPa 2.05
